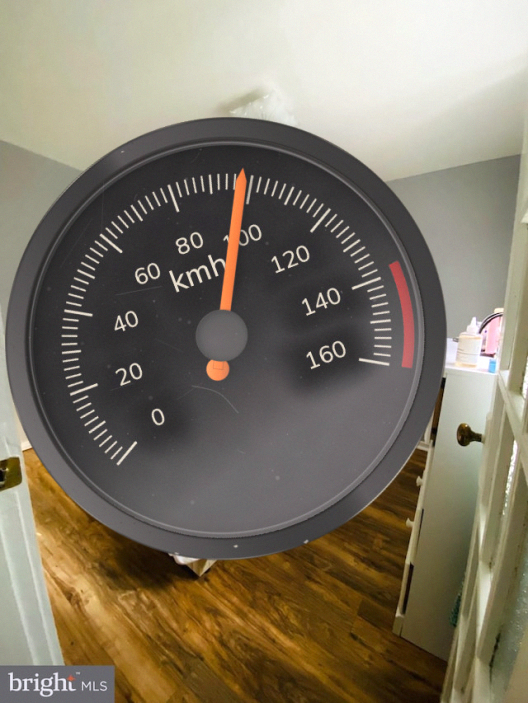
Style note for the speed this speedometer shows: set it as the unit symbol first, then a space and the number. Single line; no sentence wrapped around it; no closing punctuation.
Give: km/h 98
